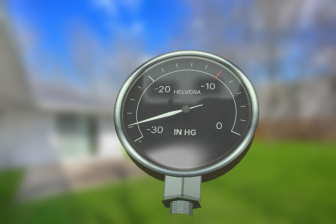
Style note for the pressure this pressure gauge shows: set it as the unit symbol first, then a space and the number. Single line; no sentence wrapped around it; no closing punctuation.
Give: inHg -28
